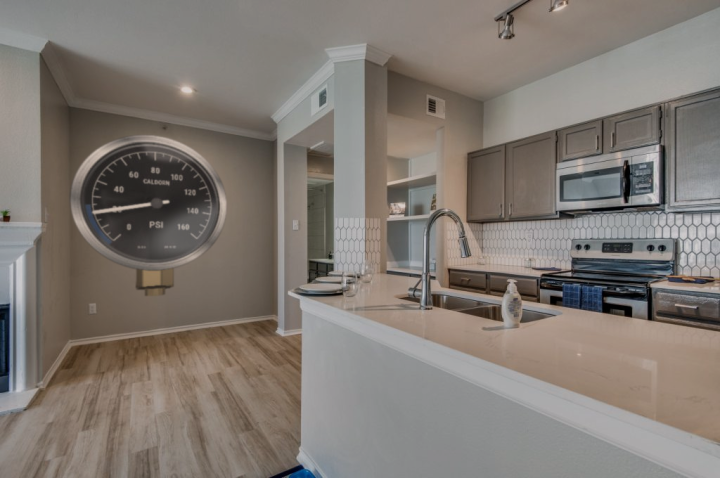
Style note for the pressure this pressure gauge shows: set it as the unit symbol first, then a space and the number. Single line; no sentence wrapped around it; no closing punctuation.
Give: psi 20
